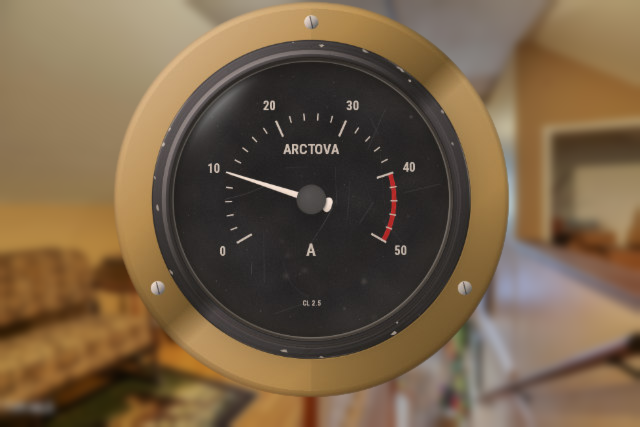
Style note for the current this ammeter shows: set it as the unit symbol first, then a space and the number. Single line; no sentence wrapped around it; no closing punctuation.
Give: A 10
